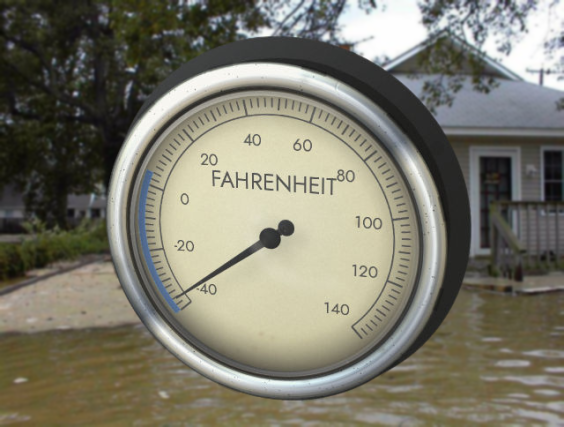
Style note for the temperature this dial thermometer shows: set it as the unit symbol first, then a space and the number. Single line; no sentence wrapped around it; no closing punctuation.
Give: °F -36
